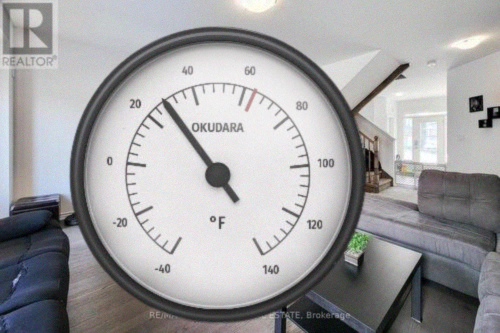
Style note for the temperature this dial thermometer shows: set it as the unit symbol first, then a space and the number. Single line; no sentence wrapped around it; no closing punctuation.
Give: °F 28
